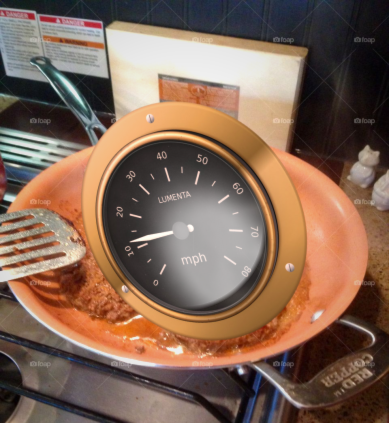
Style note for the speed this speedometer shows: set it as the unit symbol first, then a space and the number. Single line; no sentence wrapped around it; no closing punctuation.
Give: mph 12.5
